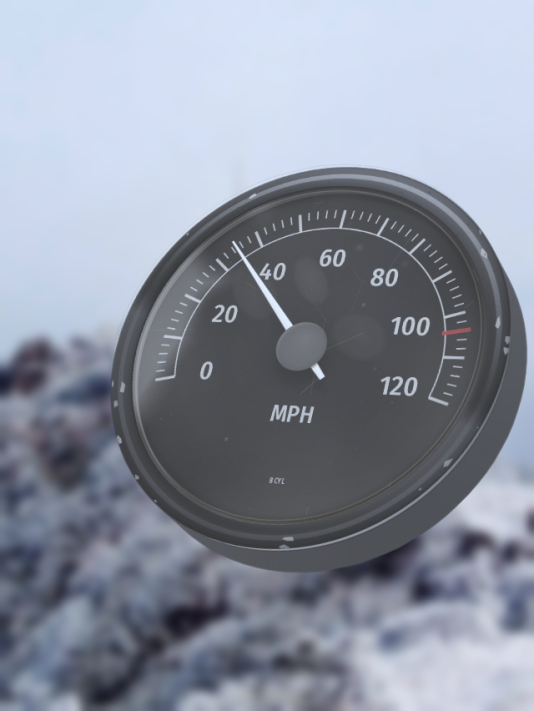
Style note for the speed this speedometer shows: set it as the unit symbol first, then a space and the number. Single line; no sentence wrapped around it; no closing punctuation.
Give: mph 35
